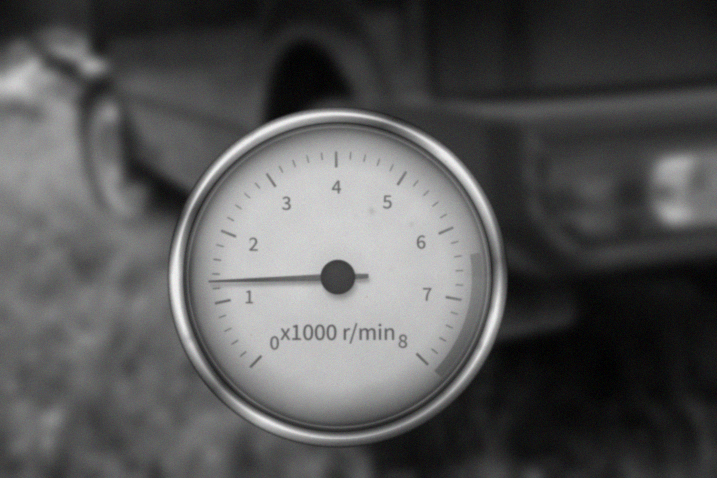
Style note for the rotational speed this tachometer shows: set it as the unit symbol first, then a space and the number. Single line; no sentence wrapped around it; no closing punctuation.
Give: rpm 1300
